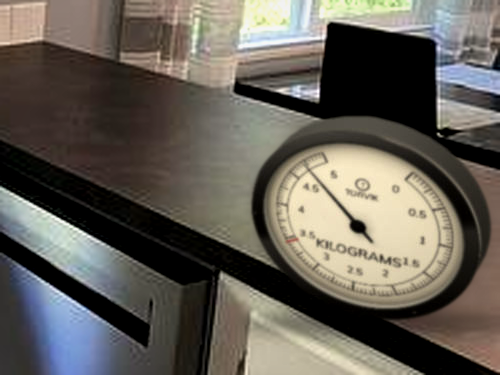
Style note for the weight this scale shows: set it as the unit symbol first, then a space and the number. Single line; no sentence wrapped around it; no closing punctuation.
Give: kg 4.75
